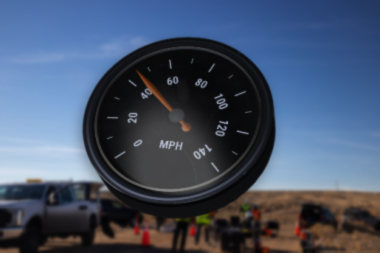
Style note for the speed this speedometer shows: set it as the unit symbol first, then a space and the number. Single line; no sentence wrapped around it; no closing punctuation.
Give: mph 45
